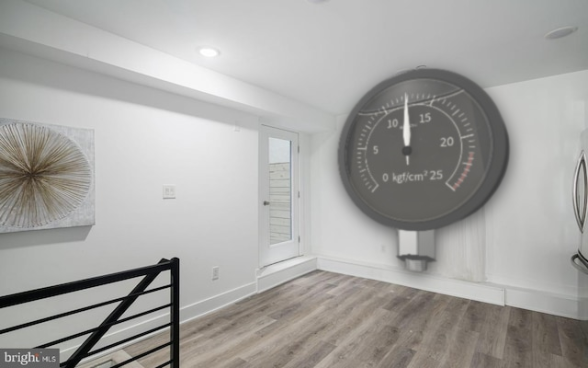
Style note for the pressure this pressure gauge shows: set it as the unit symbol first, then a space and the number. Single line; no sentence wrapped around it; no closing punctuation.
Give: kg/cm² 12.5
